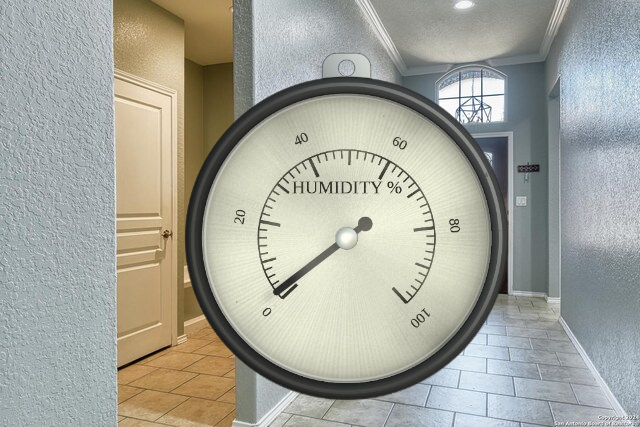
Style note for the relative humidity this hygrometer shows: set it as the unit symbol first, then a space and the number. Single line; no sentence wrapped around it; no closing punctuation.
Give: % 2
